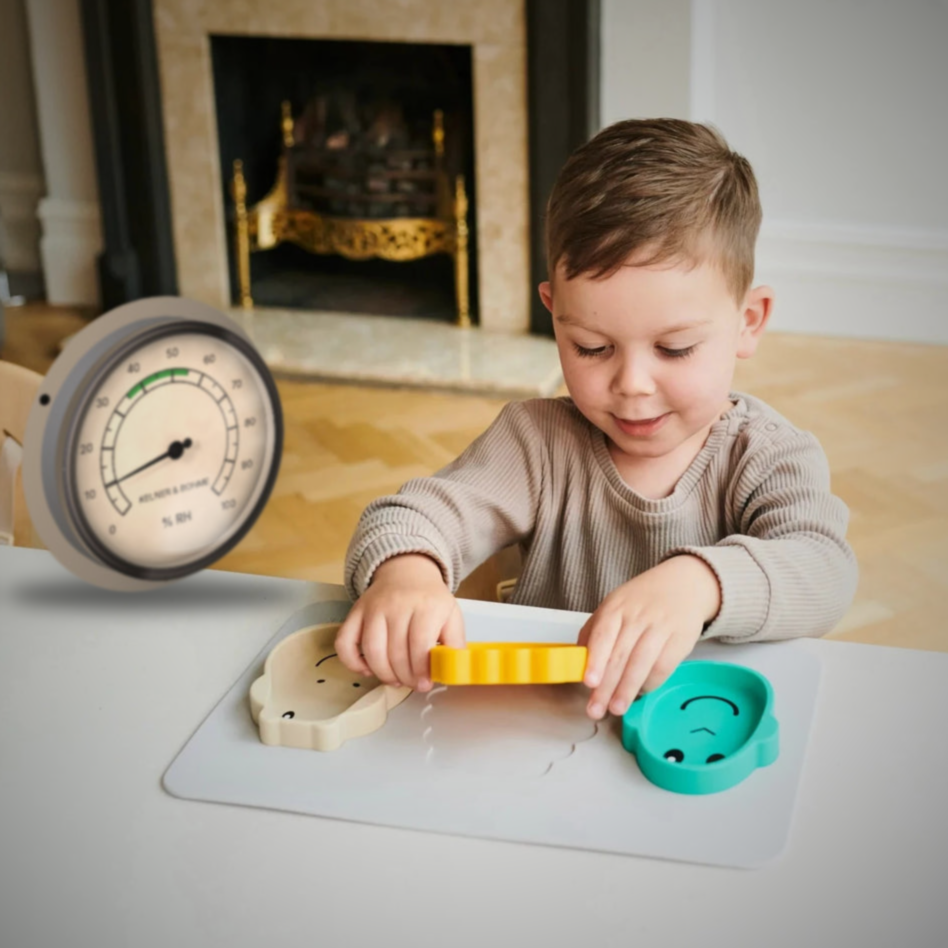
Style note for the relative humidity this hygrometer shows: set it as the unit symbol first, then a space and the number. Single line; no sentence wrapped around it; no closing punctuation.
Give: % 10
